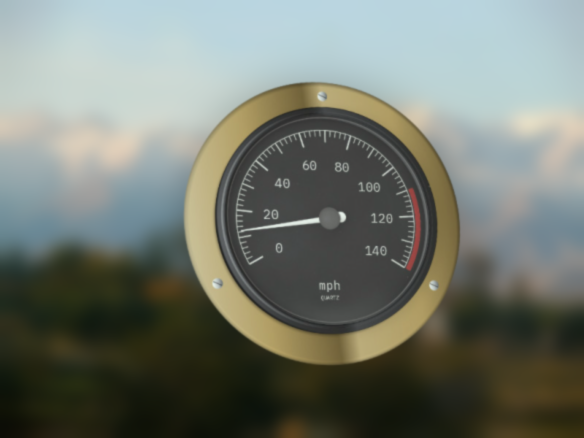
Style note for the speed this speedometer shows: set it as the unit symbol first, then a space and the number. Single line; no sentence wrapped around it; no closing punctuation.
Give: mph 12
